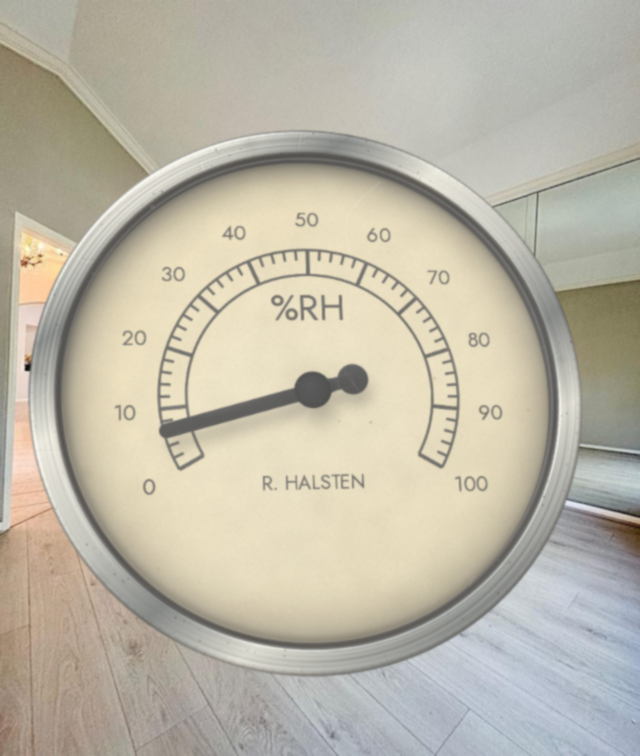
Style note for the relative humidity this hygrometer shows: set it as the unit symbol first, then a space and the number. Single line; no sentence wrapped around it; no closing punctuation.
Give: % 6
